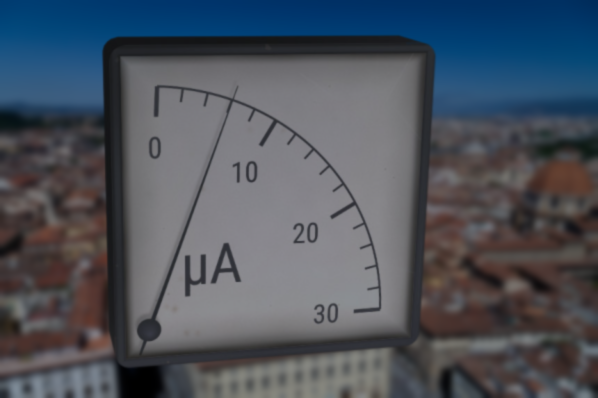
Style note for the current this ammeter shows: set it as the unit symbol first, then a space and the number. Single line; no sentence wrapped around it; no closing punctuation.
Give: µA 6
